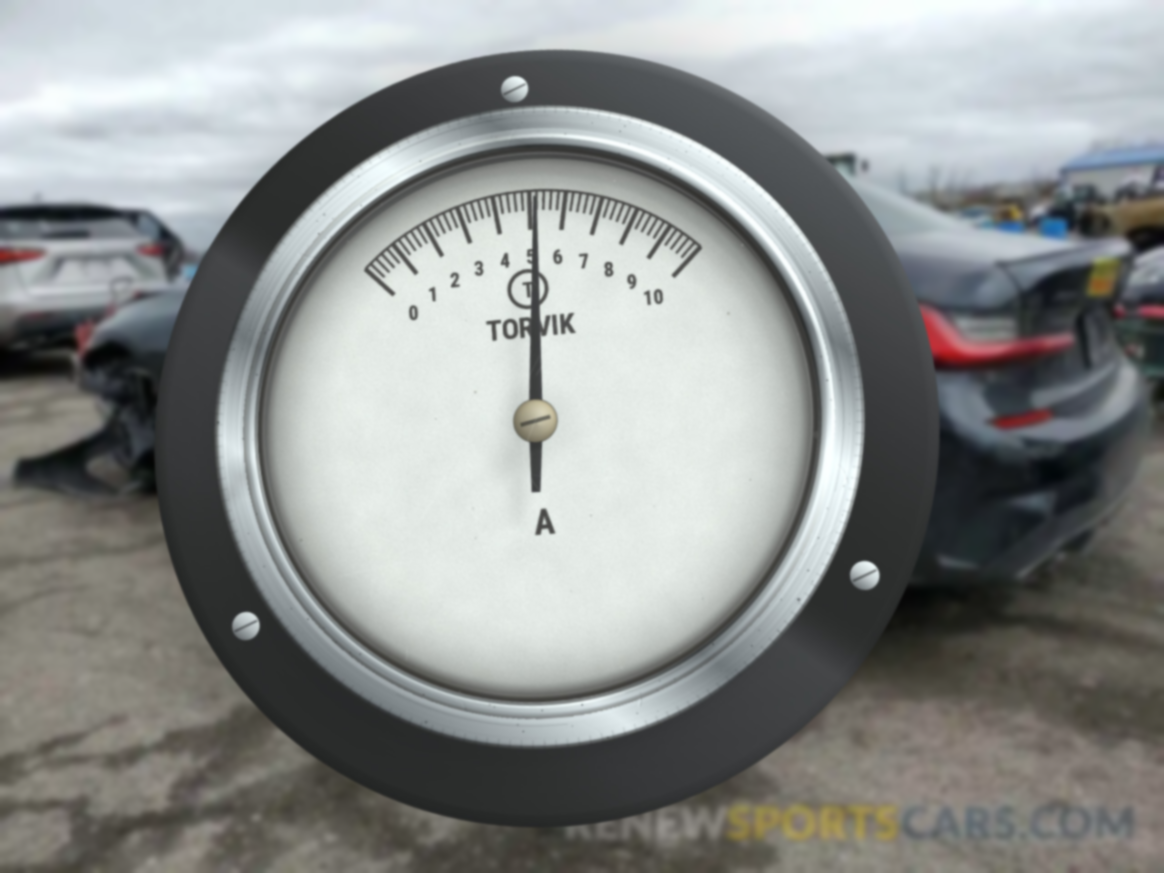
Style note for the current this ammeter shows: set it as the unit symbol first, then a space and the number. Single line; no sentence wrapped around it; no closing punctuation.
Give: A 5.2
